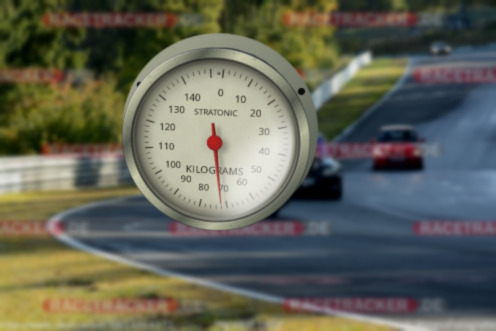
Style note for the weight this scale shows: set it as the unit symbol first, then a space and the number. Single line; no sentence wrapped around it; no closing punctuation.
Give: kg 72
